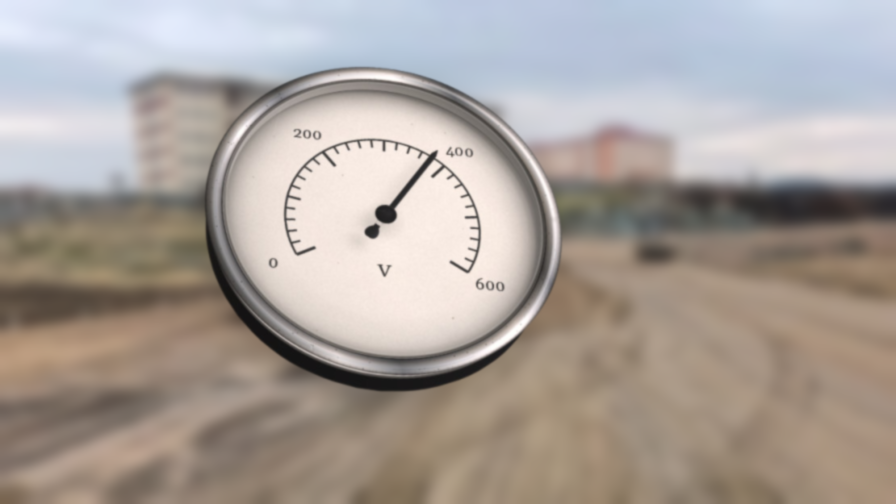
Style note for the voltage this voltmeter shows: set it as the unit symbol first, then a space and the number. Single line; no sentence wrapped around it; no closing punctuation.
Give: V 380
